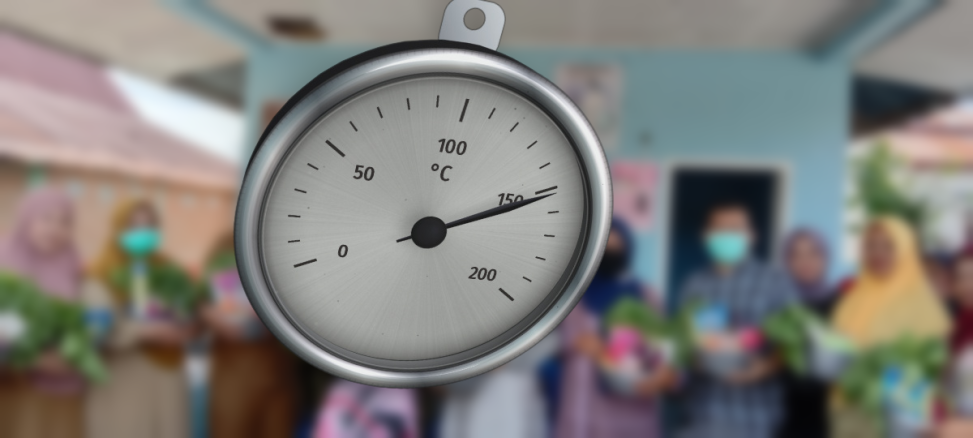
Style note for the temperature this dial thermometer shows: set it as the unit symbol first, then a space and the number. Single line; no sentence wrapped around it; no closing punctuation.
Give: °C 150
